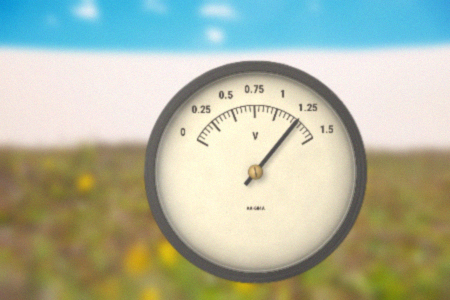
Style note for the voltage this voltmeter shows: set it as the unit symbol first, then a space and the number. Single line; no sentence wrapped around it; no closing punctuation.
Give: V 1.25
